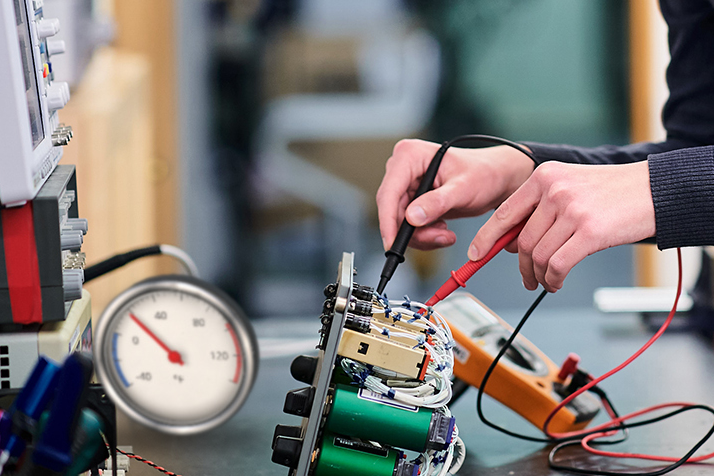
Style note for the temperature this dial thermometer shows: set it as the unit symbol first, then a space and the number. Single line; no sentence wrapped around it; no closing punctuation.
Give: °F 20
